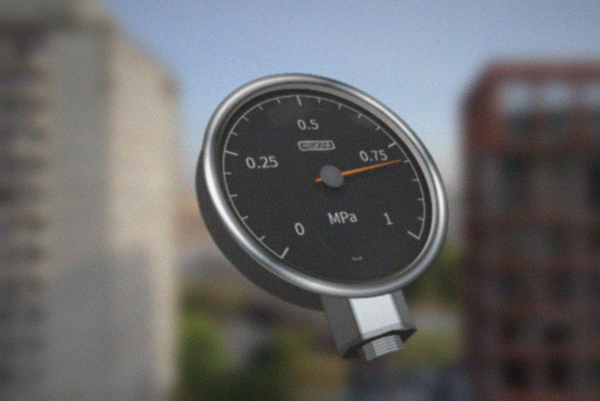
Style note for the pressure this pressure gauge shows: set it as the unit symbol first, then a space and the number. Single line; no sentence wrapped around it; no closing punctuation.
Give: MPa 0.8
